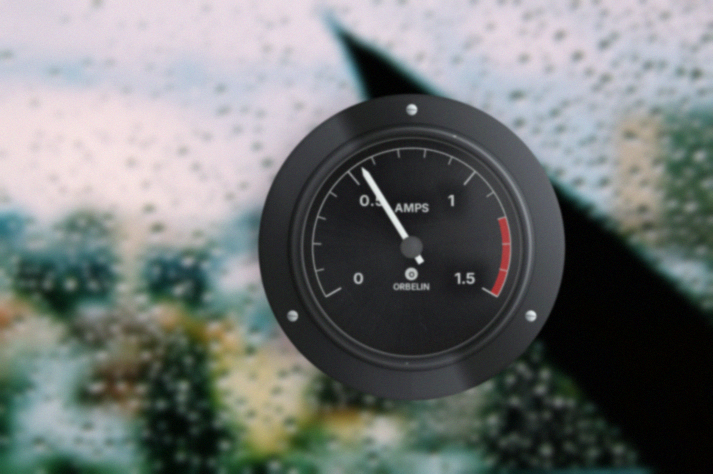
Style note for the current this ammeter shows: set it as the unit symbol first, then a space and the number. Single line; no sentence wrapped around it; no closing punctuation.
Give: A 0.55
